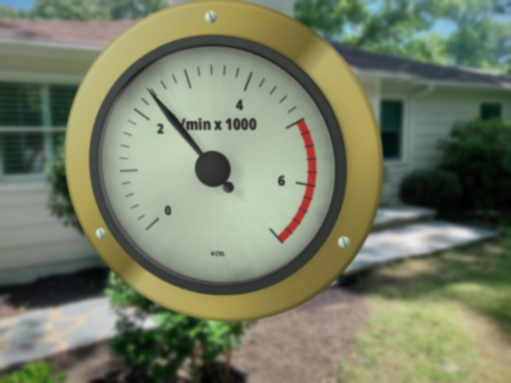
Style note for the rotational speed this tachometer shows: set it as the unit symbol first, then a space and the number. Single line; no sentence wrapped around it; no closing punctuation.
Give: rpm 2400
